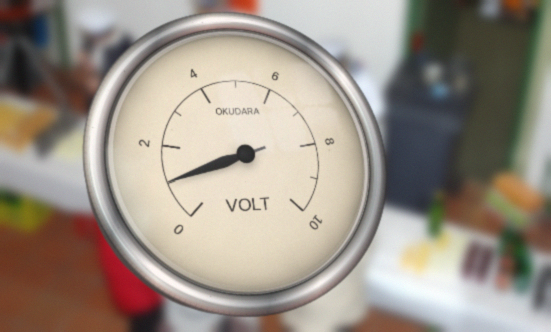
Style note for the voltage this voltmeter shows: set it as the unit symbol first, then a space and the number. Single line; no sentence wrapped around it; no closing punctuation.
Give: V 1
